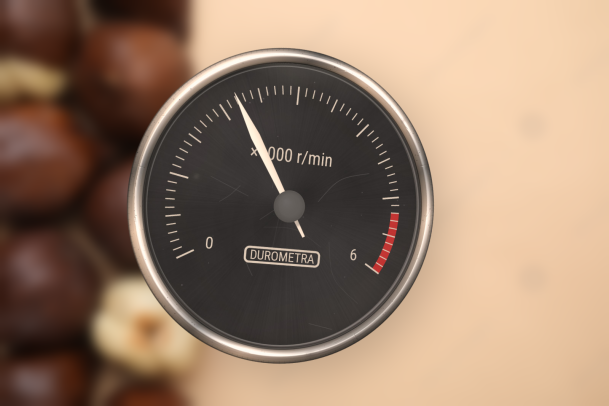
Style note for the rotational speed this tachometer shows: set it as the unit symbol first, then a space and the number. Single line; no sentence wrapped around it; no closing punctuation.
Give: rpm 2200
